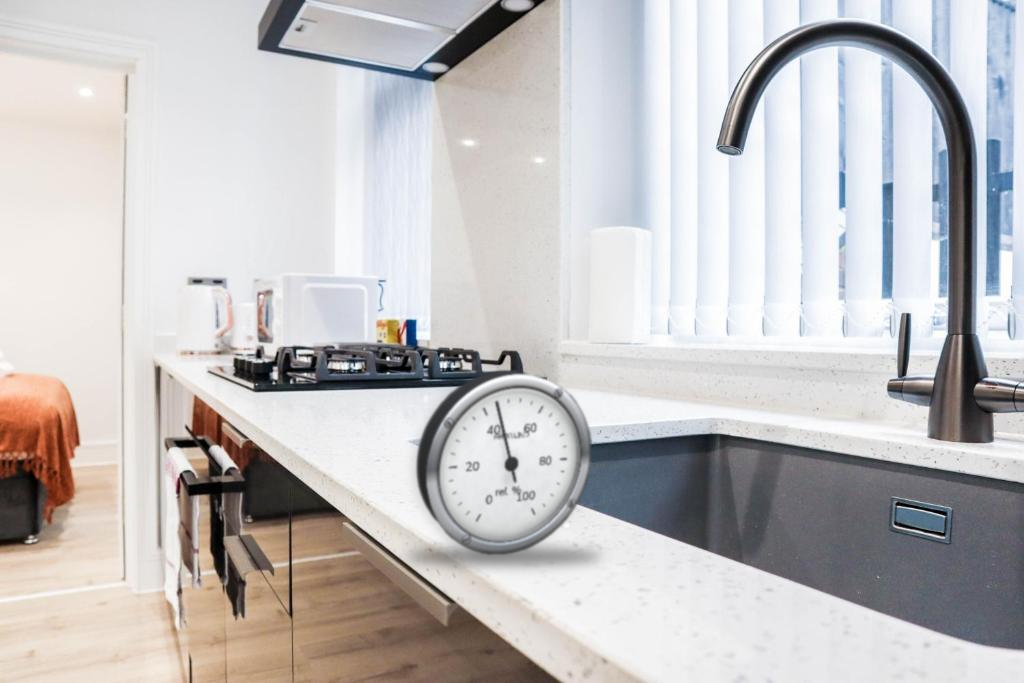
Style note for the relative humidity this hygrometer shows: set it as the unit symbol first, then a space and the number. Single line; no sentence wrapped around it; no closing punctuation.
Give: % 44
